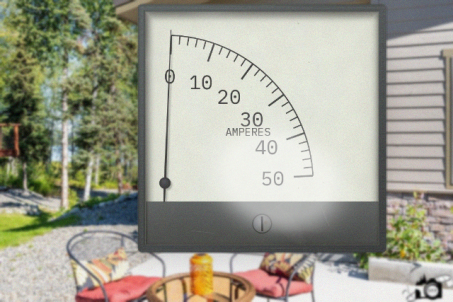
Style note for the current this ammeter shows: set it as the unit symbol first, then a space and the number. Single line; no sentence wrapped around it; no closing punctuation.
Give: A 0
